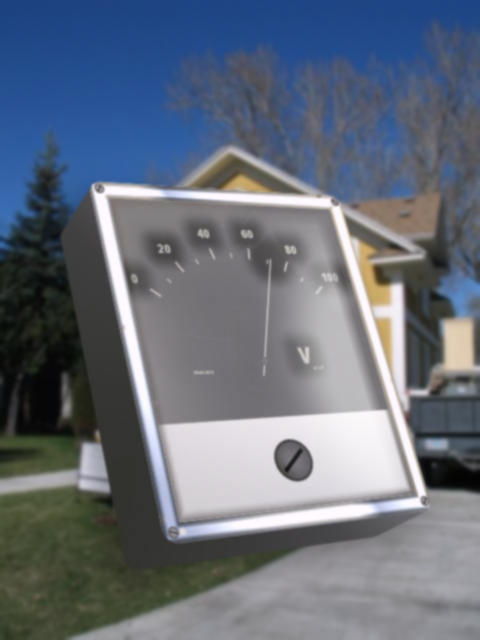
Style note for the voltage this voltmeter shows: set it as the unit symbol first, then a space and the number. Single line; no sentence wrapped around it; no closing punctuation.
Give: V 70
